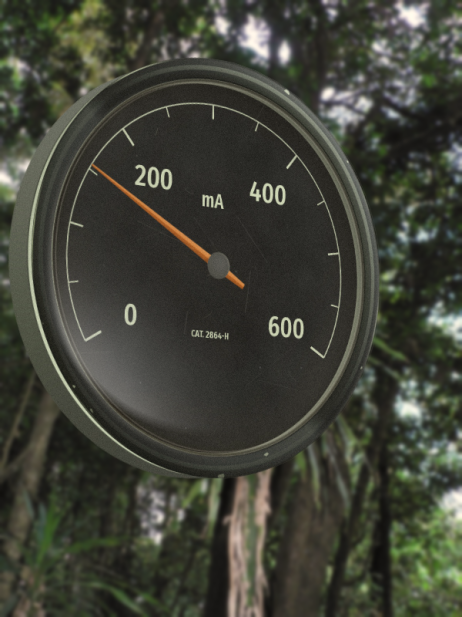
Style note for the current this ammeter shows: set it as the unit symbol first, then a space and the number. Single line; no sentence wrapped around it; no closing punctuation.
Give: mA 150
